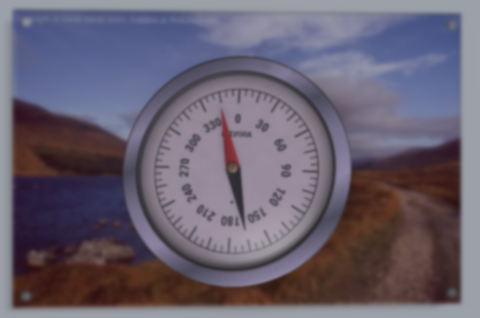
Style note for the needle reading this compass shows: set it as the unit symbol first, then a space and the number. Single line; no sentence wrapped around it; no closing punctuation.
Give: ° 345
